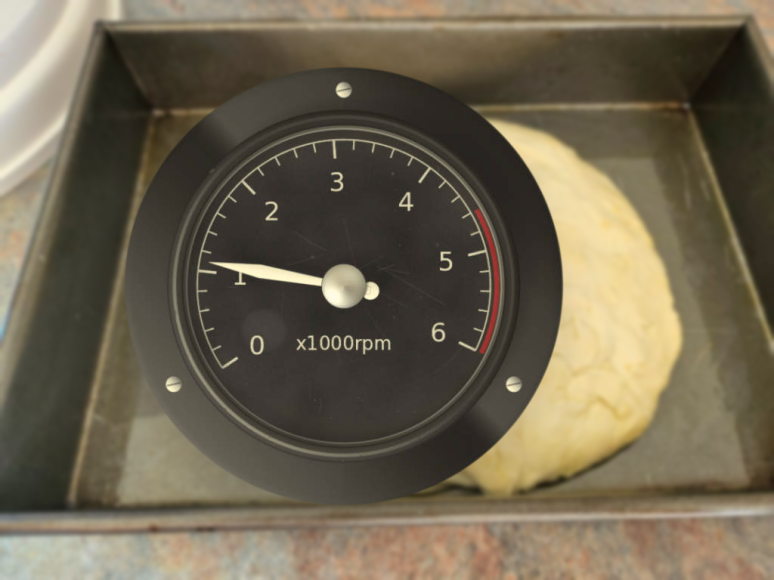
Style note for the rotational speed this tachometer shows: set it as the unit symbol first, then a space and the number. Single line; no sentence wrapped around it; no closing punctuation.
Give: rpm 1100
